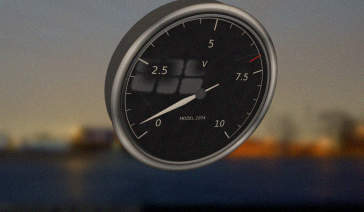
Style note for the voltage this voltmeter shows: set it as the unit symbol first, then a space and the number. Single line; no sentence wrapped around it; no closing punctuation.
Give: V 0.5
